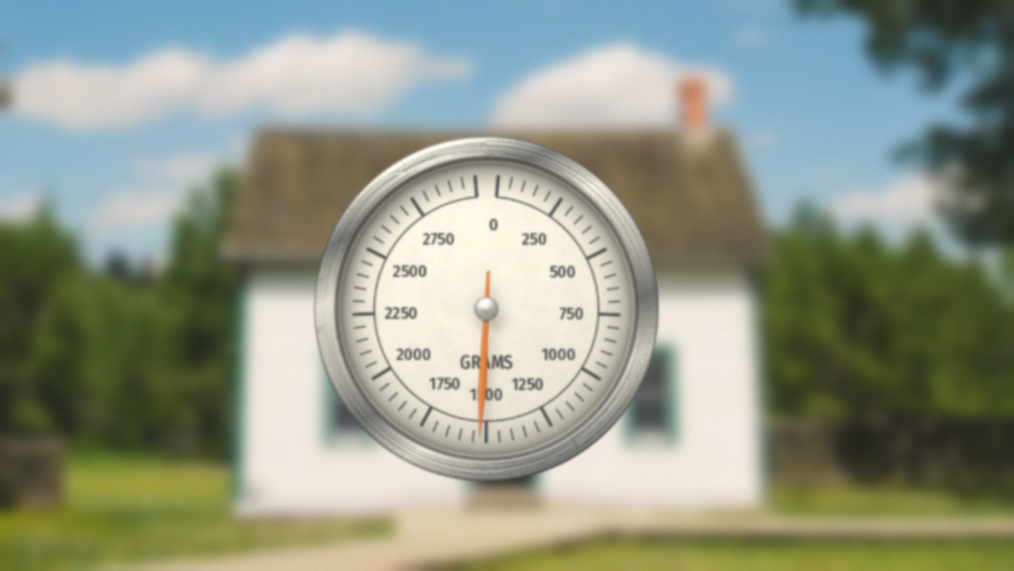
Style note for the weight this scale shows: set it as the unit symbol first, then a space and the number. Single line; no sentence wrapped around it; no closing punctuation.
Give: g 1525
